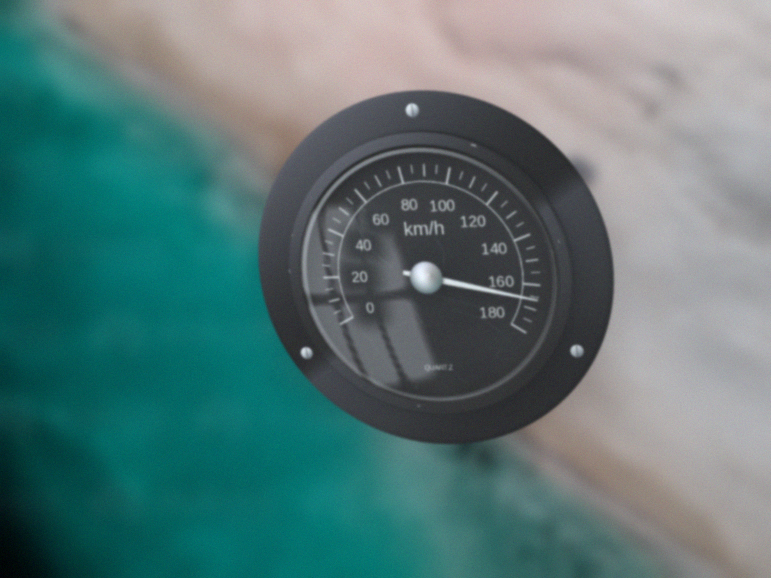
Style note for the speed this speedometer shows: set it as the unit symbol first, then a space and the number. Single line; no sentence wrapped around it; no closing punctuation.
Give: km/h 165
